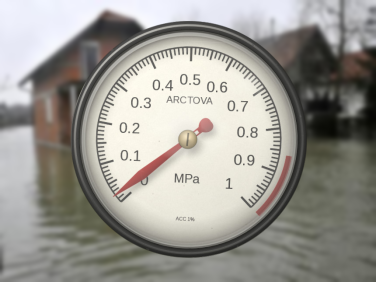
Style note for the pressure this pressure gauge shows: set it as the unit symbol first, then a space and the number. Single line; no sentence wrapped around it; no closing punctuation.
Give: MPa 0.02
